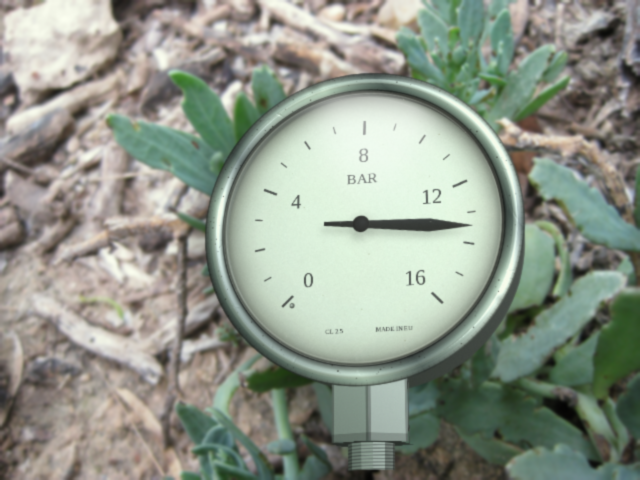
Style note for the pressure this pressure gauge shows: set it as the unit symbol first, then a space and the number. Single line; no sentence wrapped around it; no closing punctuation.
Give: bar 13.5
